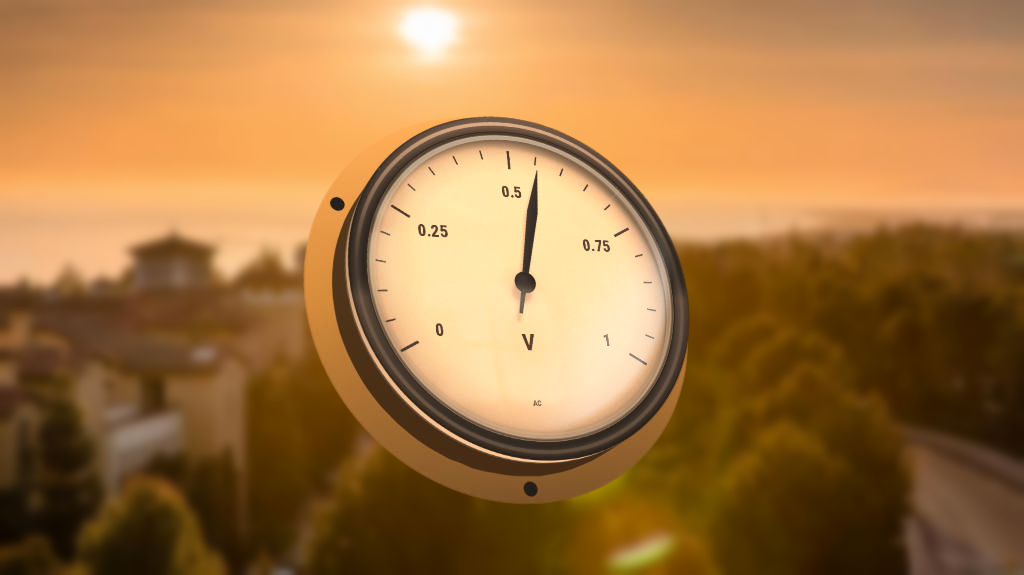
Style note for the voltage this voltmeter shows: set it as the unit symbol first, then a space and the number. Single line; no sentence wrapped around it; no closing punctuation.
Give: V 0.55
